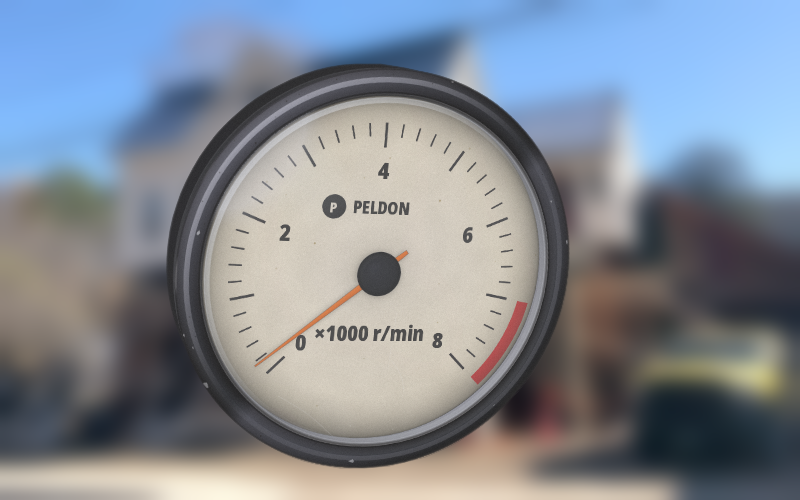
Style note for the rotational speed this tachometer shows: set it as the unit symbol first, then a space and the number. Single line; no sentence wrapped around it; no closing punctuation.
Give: rpm 200
